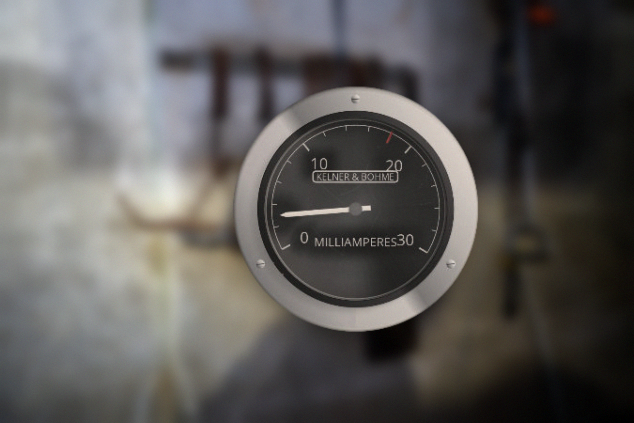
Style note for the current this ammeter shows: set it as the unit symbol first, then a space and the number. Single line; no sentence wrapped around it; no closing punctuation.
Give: mA 3
